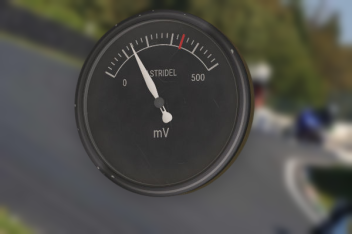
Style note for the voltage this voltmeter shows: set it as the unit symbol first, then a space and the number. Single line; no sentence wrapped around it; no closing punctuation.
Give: mV 140
